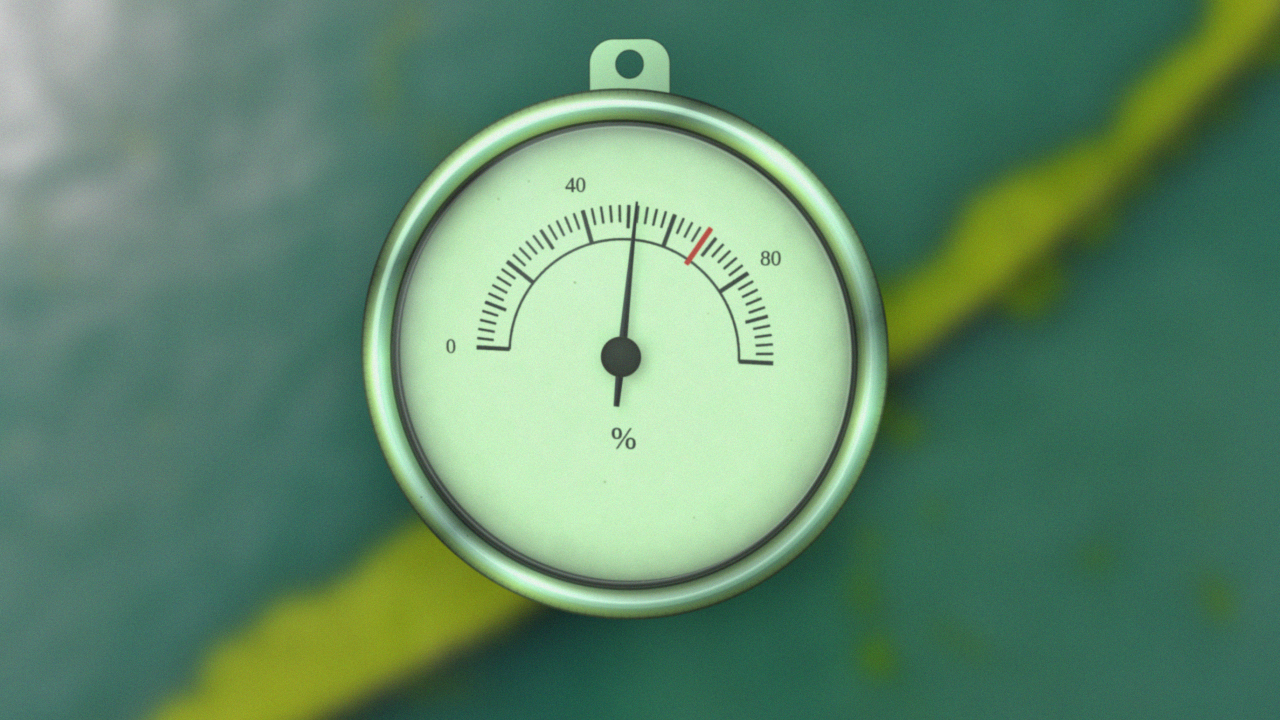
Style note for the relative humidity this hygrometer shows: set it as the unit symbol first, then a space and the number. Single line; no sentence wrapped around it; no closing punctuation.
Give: % 52
